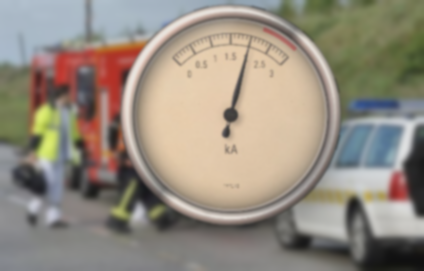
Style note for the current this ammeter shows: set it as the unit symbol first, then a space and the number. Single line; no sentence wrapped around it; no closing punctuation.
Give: kA 2
